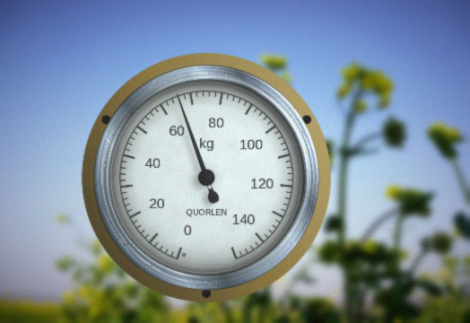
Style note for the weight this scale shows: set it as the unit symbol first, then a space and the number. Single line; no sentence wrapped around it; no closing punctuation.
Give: kg 66
